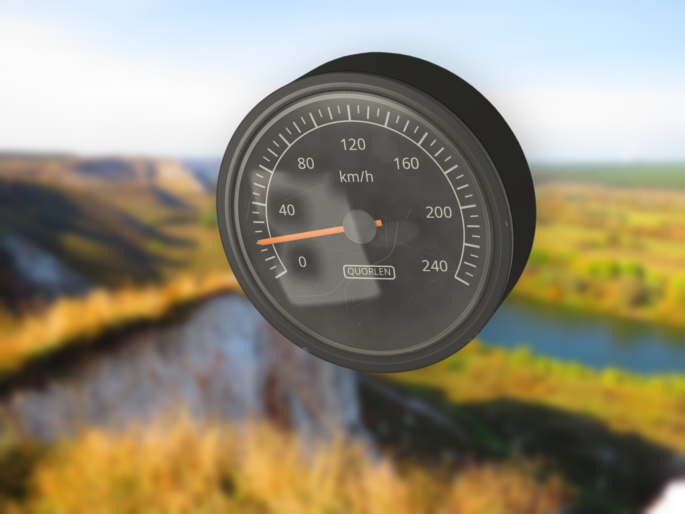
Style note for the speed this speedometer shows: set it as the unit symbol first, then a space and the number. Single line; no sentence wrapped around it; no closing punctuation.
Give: km/h 20
